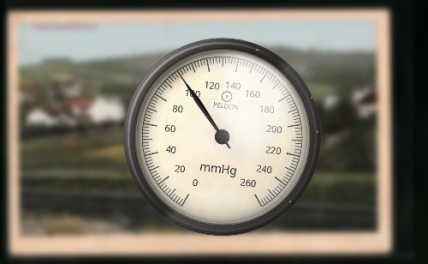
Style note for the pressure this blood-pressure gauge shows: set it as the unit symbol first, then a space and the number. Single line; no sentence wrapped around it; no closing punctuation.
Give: mmHg 100
